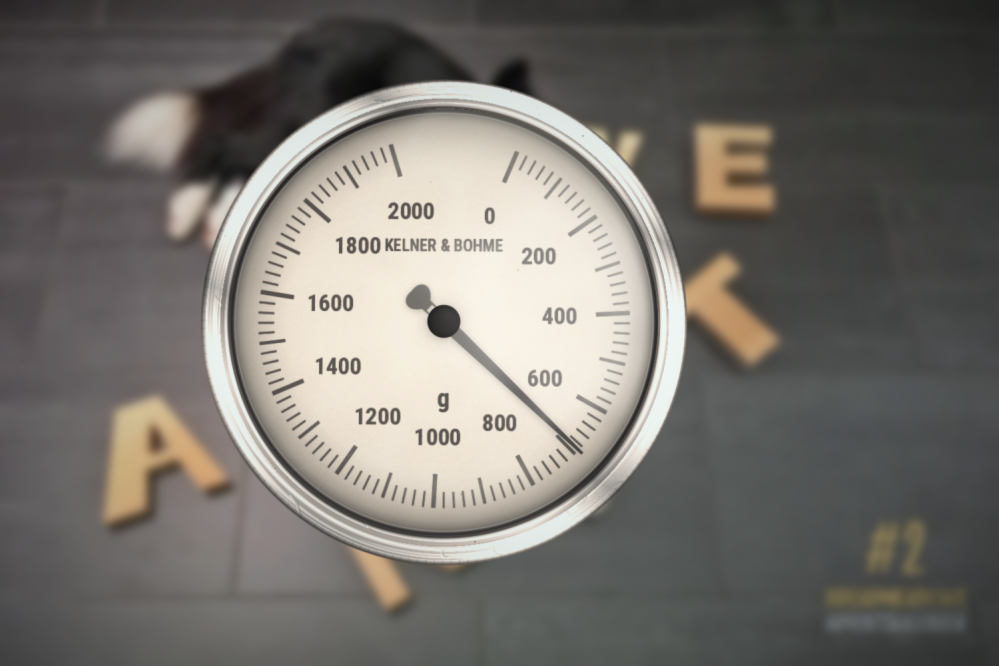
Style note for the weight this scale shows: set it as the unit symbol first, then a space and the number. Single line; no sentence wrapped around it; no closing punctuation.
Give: g 690
